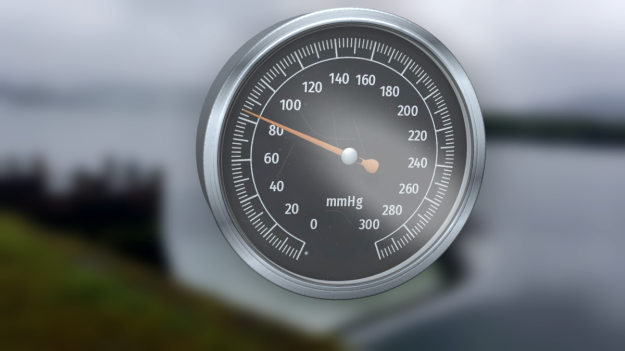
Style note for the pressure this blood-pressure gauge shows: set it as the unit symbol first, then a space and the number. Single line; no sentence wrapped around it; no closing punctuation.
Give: mmHg 84
